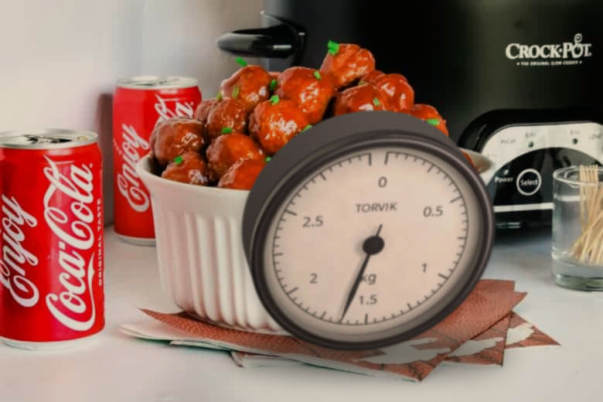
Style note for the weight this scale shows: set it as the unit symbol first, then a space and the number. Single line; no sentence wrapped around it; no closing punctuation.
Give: kg 1.65
